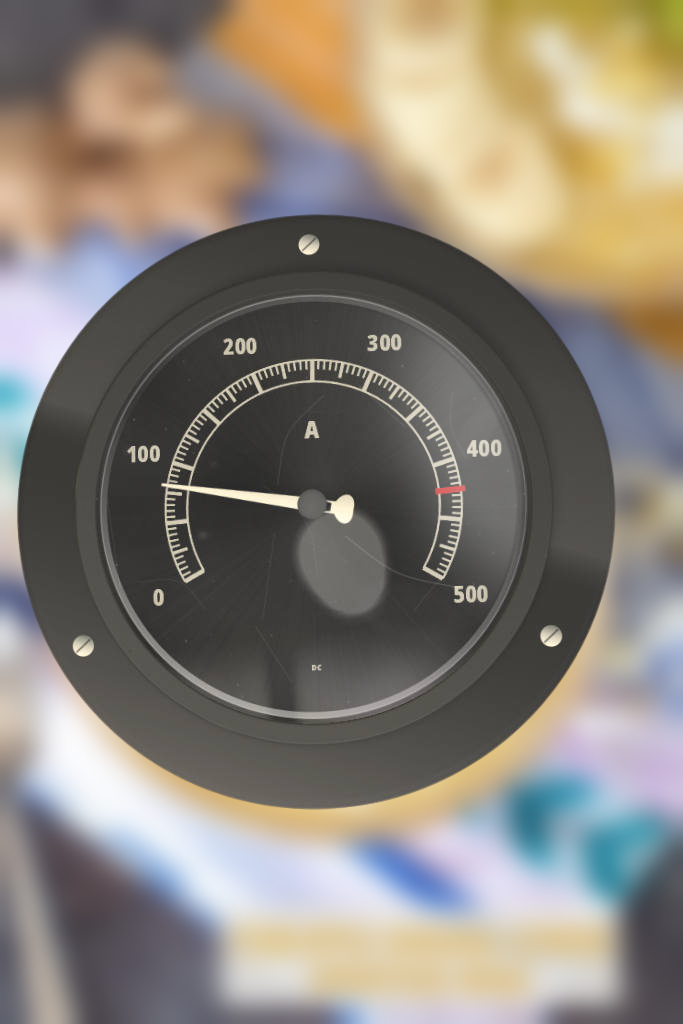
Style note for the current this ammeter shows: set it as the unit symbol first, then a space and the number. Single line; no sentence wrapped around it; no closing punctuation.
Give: A 80
